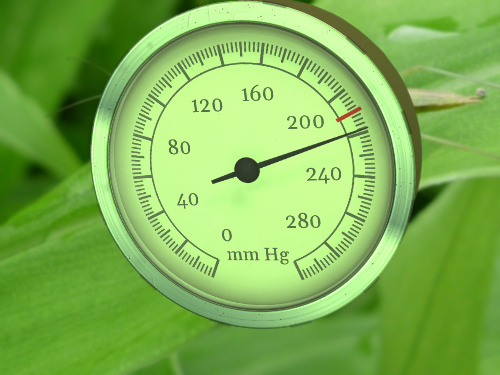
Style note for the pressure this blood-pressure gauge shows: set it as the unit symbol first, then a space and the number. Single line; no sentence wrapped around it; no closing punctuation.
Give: mmHg 218
